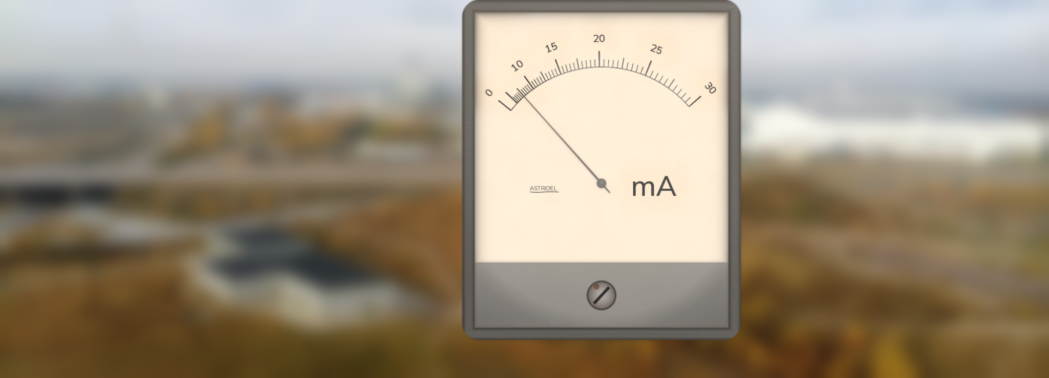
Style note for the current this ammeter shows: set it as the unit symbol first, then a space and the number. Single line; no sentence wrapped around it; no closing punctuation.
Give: mA 7.5
